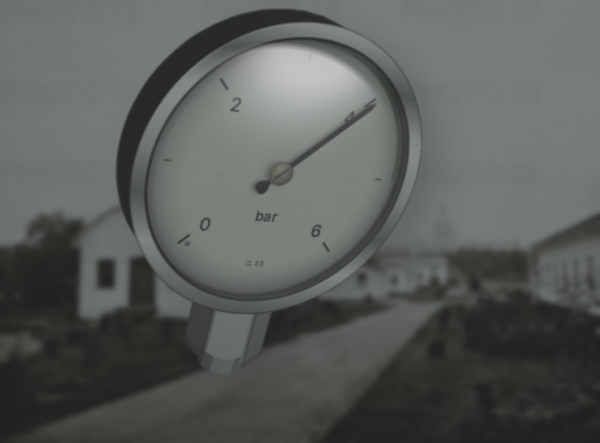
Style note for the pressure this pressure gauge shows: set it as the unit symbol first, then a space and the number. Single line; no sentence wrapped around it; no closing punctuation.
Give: bar 4
